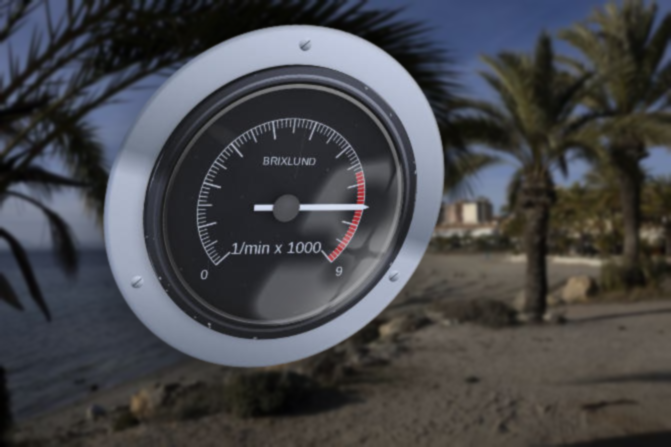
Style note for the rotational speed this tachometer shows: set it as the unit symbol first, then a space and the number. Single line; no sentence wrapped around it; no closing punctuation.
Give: rpm 7500
